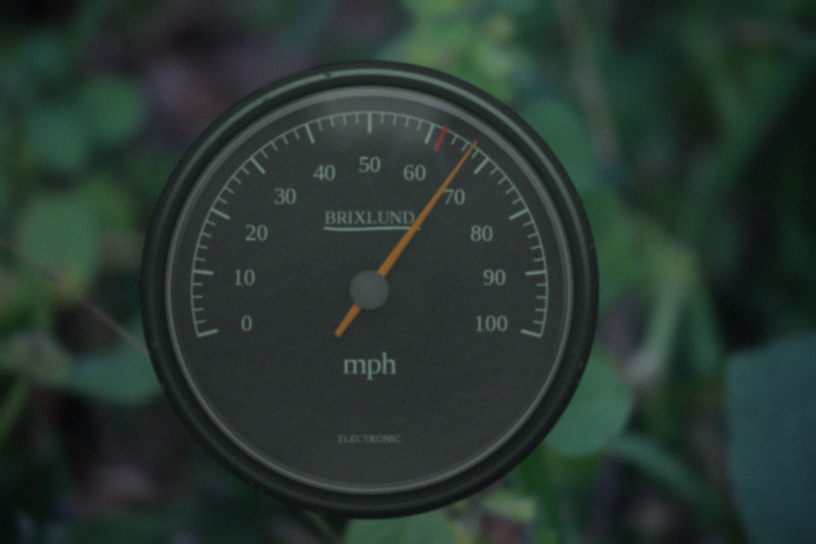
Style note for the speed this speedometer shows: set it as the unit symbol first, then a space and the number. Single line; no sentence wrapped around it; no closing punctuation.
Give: mph 67
